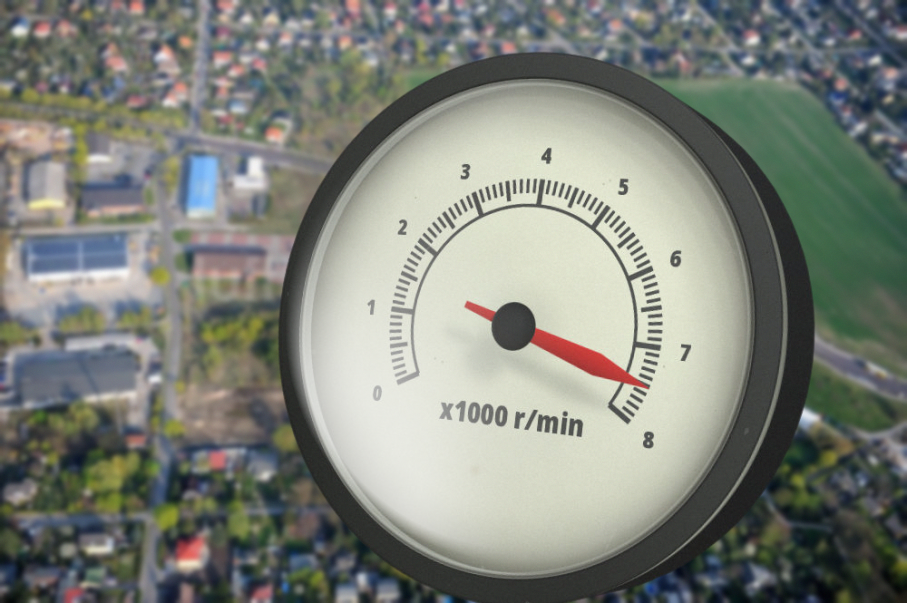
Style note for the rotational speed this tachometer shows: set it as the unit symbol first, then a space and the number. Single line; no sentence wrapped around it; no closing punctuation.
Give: rpm 7500
